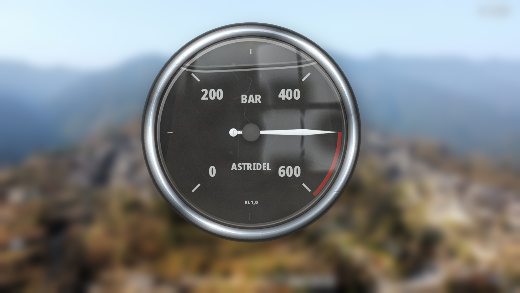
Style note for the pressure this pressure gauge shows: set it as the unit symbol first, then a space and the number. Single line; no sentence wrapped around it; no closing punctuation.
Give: bar 500
